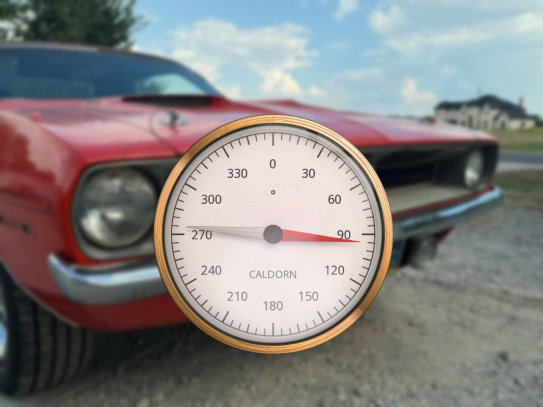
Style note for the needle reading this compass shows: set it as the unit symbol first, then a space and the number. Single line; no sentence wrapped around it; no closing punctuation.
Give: ° 95
